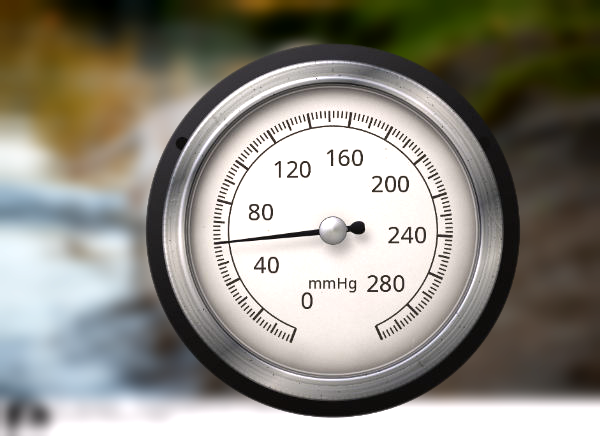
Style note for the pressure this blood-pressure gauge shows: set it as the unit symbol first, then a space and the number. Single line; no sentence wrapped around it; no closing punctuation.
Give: mmHg 60
